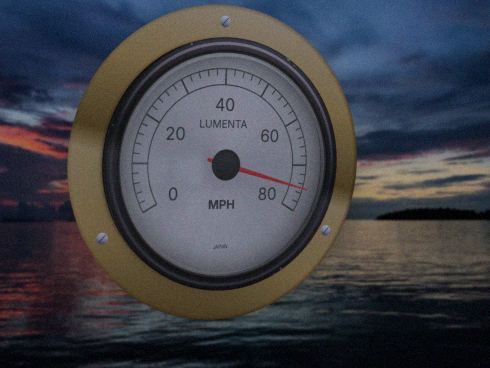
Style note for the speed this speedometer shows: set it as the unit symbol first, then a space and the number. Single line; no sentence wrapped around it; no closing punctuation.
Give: mph 75
